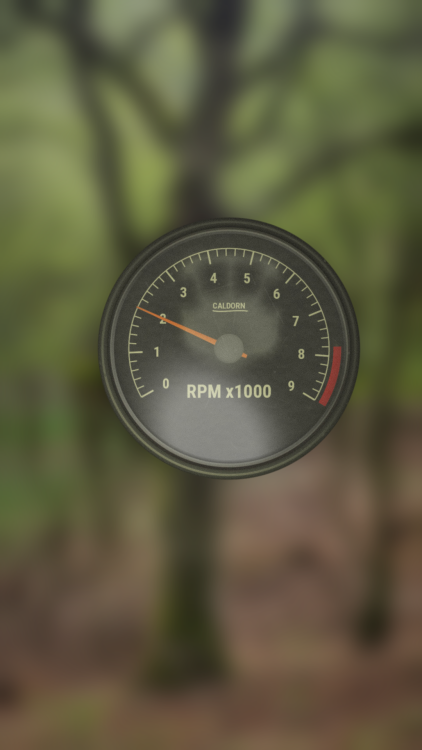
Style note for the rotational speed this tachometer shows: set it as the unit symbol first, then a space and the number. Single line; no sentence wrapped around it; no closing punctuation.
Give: rpm 2000
